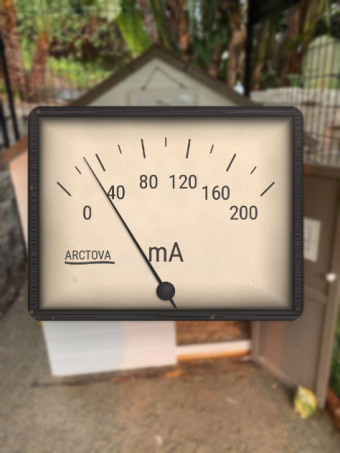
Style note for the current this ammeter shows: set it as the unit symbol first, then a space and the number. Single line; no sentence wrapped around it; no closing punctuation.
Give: mA 30
